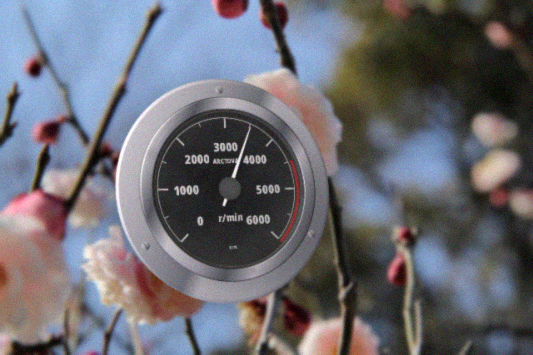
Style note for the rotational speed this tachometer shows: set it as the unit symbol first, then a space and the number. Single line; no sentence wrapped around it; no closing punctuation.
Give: rpm 3500
